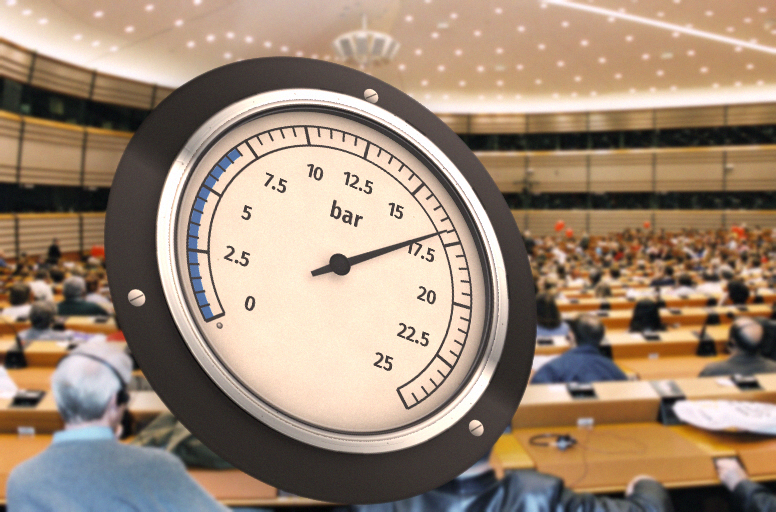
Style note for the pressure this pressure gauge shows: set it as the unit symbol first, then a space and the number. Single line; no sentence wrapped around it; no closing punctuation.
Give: bar 17
